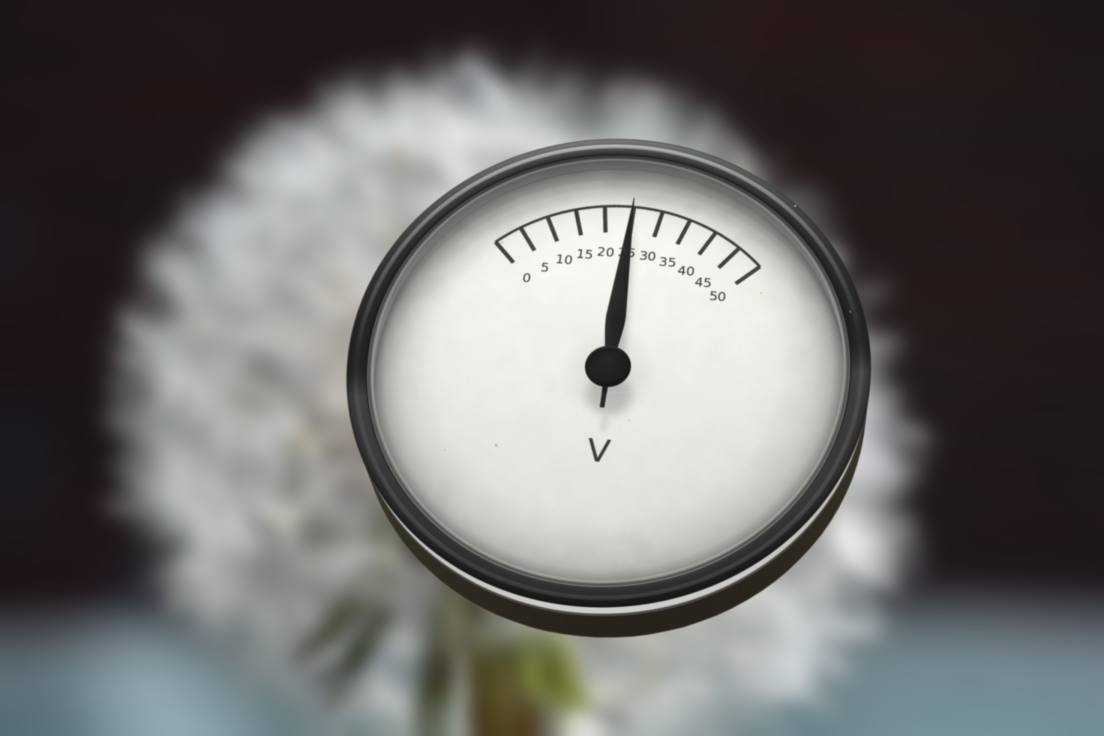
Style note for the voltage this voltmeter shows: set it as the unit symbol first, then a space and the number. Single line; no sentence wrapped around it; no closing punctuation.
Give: V 25
